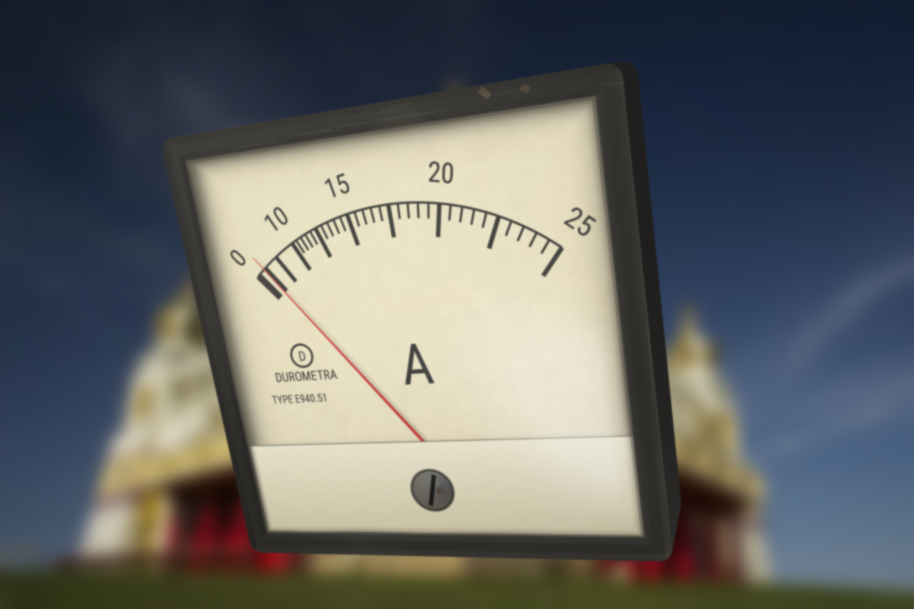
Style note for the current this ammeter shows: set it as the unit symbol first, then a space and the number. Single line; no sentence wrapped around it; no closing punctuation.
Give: A 5
